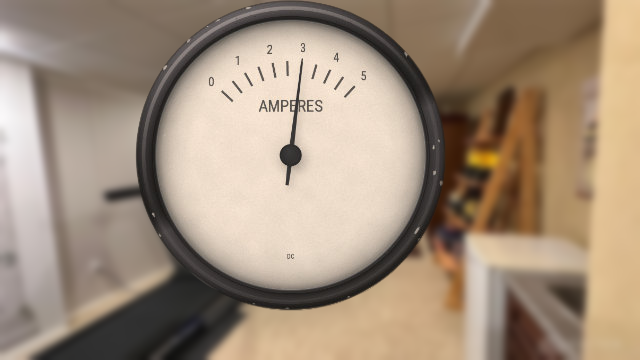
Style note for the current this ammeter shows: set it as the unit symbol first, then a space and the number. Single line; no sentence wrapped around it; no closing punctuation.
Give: A 3
